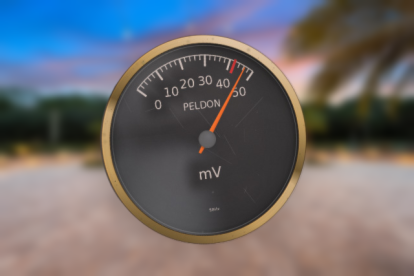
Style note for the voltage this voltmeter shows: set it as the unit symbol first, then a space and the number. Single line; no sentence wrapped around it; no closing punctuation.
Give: mV 46
